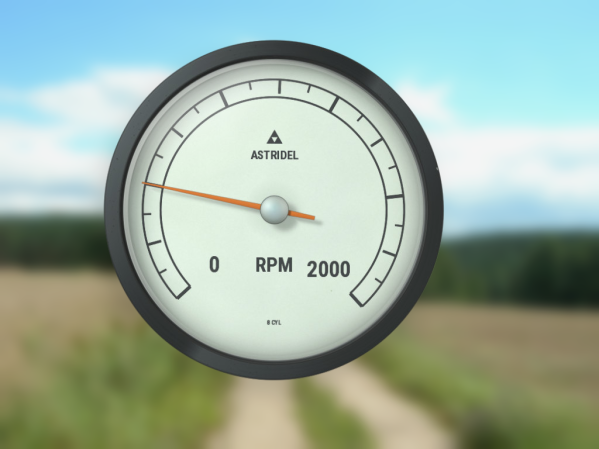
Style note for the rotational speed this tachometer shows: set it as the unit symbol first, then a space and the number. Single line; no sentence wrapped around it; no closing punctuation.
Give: rpm 400
